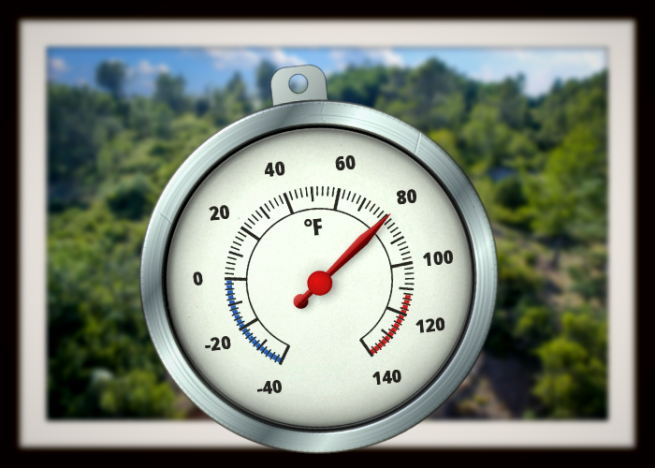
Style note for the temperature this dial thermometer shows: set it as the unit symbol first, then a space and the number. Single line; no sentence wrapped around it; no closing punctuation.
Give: °F 80
